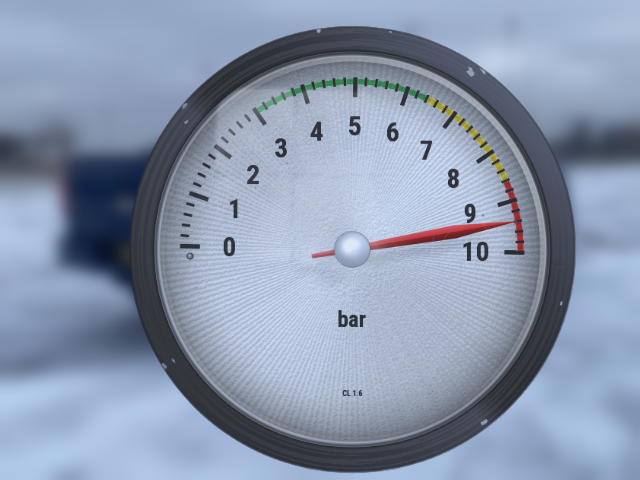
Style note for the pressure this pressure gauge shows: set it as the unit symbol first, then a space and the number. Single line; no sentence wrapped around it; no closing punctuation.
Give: bar 9.4
